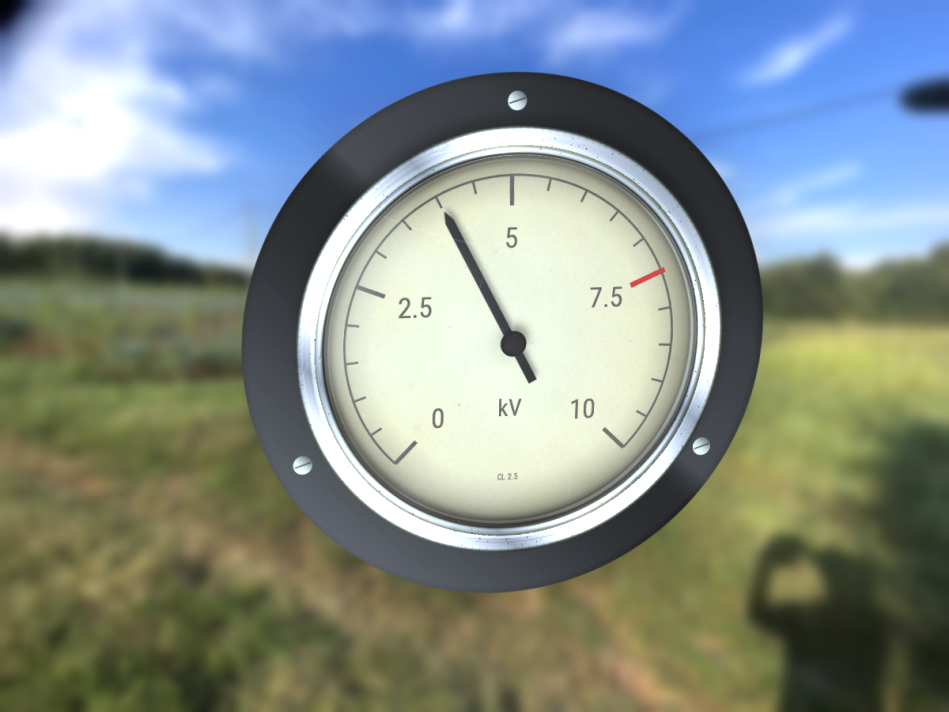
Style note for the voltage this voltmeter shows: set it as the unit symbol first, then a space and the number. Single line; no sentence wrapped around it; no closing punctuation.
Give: kV 4
